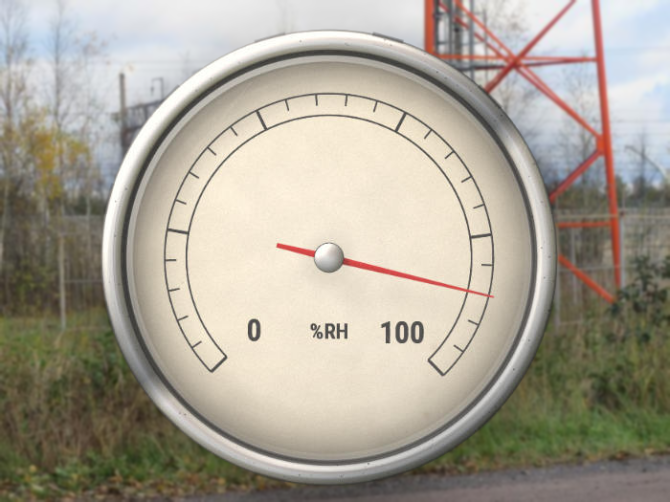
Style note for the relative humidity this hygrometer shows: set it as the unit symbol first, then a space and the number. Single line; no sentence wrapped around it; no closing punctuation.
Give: % 88
